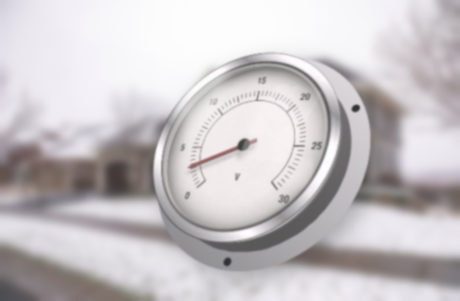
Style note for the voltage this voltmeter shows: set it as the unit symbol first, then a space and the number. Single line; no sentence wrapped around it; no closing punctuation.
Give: V 2.5
